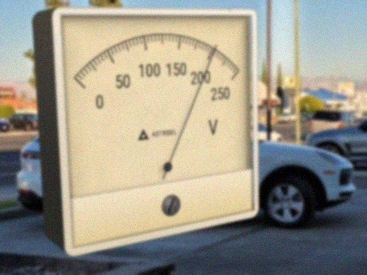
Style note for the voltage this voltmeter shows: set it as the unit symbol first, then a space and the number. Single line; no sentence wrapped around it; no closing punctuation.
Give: V 200
